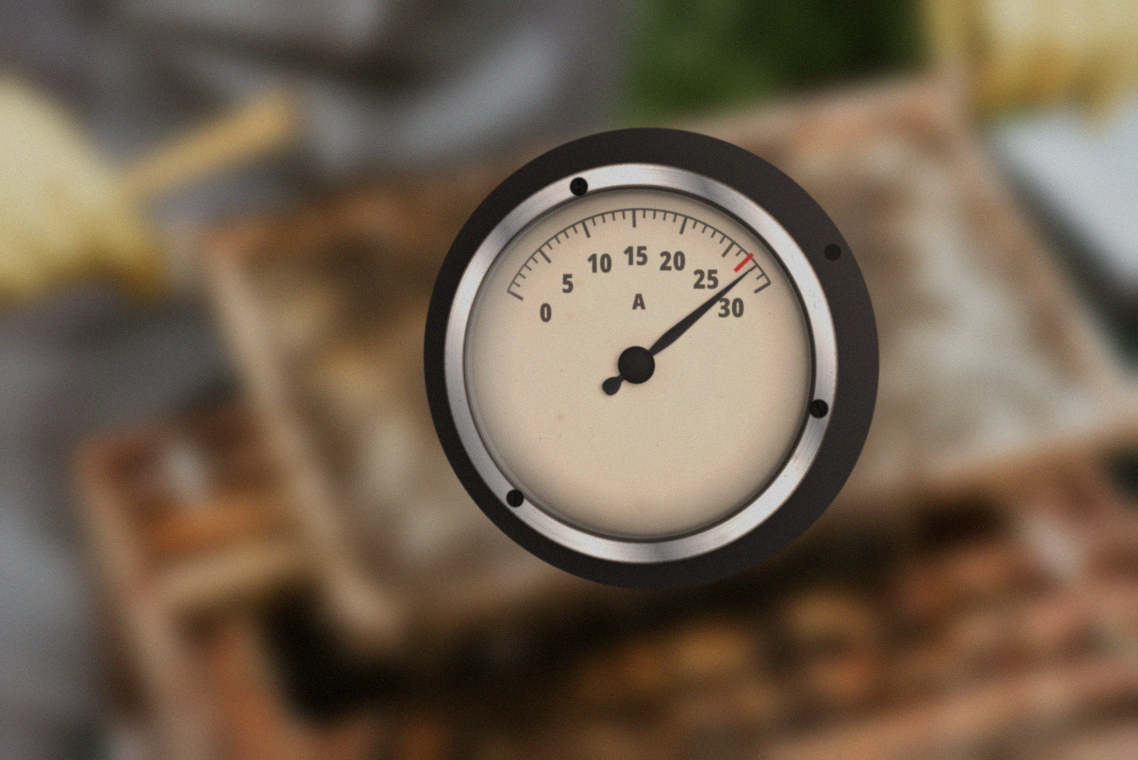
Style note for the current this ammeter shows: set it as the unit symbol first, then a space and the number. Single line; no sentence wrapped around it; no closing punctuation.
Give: A 28
